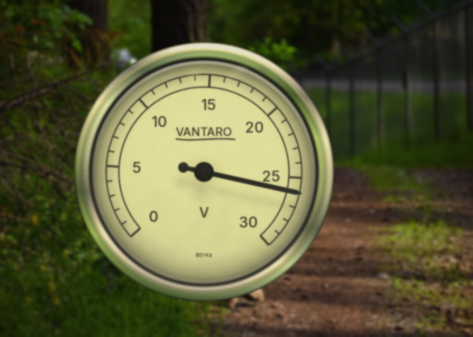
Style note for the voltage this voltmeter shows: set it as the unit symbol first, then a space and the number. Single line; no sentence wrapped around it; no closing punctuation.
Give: V 26
